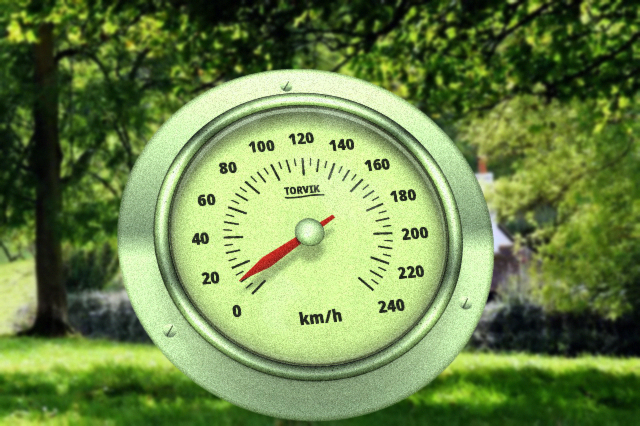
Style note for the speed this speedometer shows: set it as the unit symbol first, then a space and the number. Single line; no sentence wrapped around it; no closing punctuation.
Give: km/h 10
